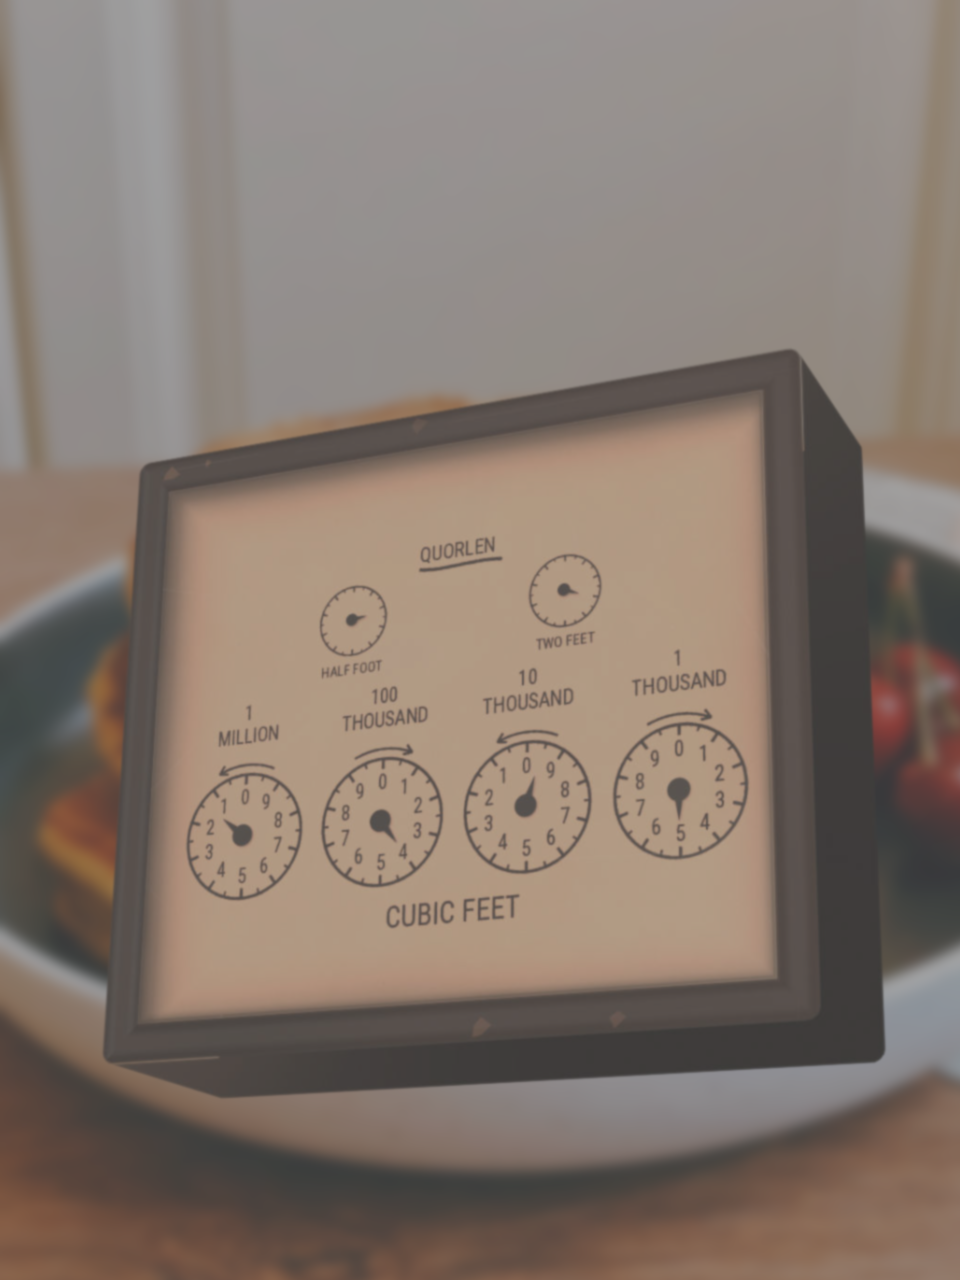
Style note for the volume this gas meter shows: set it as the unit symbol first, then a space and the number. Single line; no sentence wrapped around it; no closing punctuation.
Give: ft³ 139500
